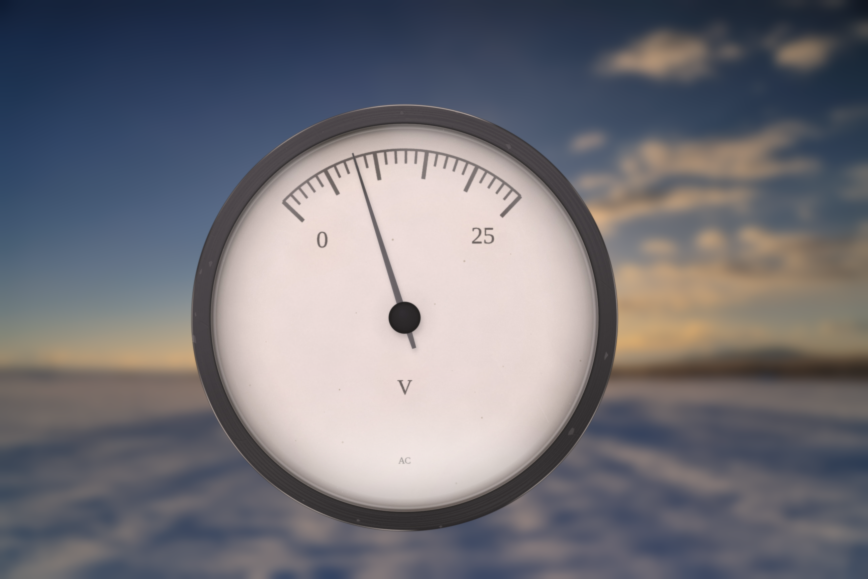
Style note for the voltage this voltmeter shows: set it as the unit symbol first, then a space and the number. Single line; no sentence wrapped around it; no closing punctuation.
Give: V 8
